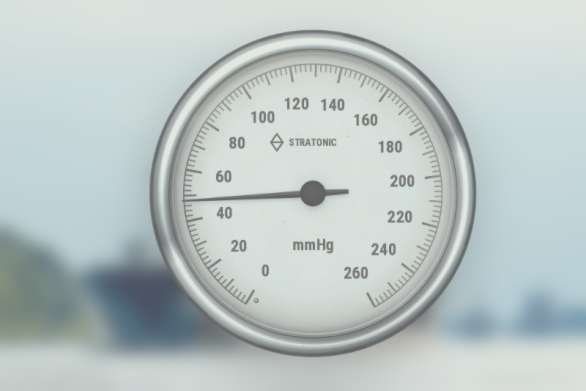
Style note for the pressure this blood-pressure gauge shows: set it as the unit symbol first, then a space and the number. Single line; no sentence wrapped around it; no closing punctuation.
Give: mmHg 48
